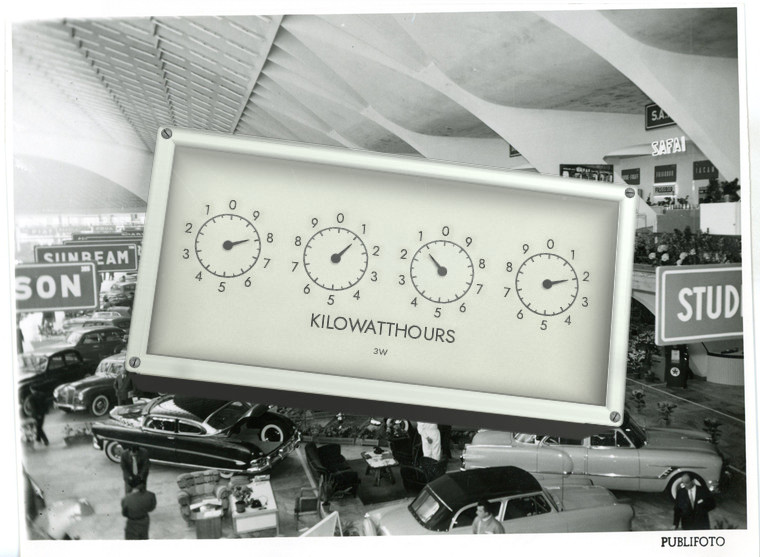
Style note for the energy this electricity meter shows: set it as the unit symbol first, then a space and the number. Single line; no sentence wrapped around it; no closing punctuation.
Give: kWh 8112
